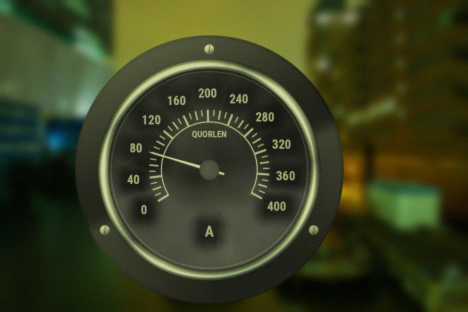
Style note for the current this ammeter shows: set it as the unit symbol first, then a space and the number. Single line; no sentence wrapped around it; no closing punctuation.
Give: A 80
